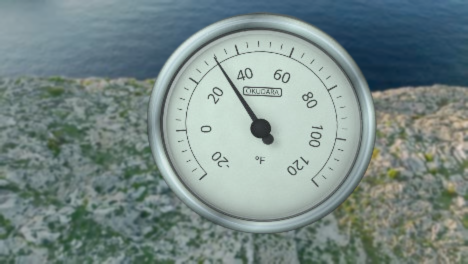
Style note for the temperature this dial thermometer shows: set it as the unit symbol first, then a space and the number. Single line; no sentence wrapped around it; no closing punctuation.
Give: °F 32
